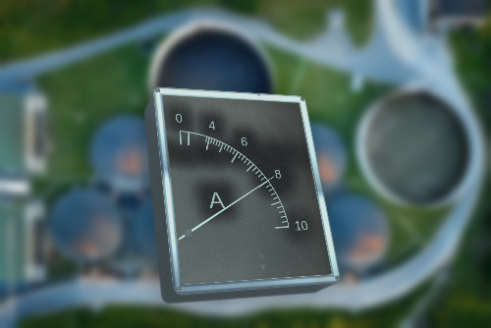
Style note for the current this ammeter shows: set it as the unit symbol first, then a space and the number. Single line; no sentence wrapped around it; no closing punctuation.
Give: A 8
